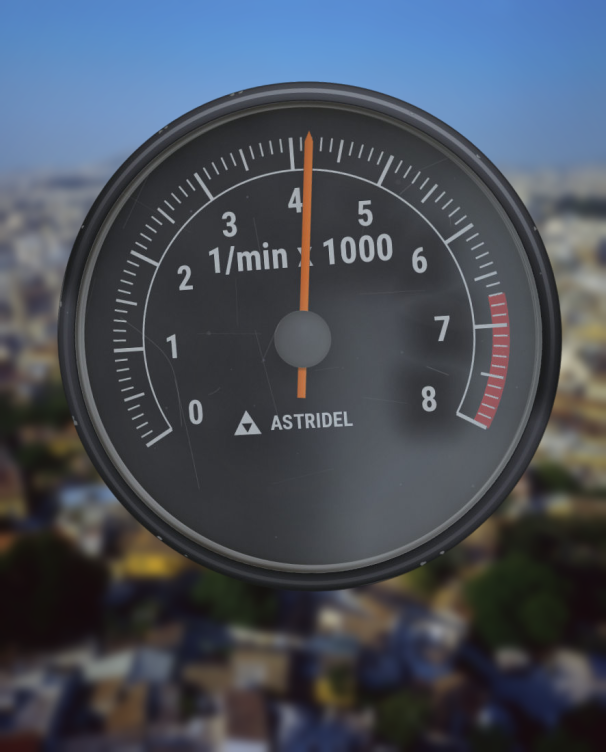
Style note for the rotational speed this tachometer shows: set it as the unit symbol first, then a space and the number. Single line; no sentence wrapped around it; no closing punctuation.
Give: rpm 4200
